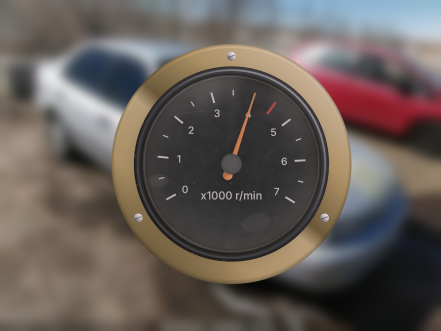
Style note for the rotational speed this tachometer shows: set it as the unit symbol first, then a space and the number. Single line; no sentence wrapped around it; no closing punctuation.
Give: rpm 4000
